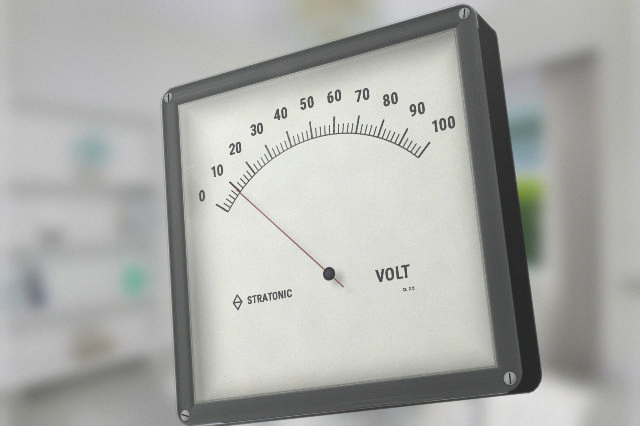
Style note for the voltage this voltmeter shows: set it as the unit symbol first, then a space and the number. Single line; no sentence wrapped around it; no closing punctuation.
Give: V 10
